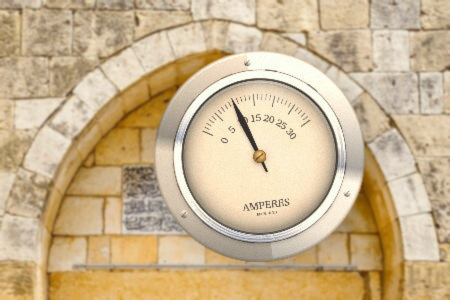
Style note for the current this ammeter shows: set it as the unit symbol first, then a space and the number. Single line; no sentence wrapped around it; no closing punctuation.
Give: A 10
